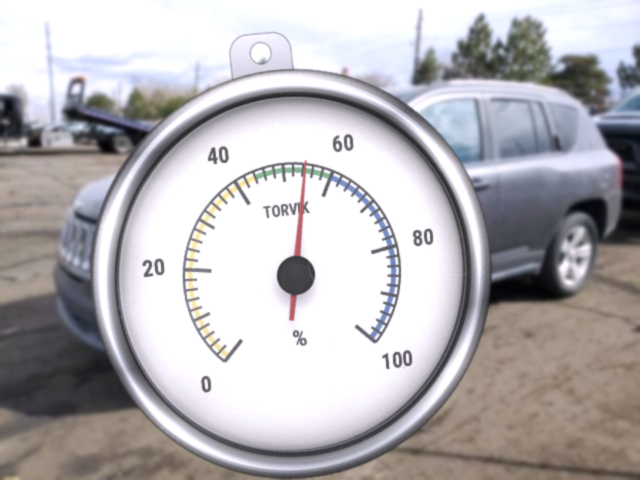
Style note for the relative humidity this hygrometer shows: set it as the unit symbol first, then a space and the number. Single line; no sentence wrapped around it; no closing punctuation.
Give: % 54
